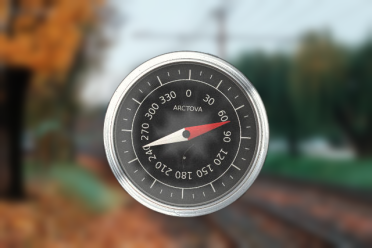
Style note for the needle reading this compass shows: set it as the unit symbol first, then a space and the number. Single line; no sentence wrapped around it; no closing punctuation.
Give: ° 70
